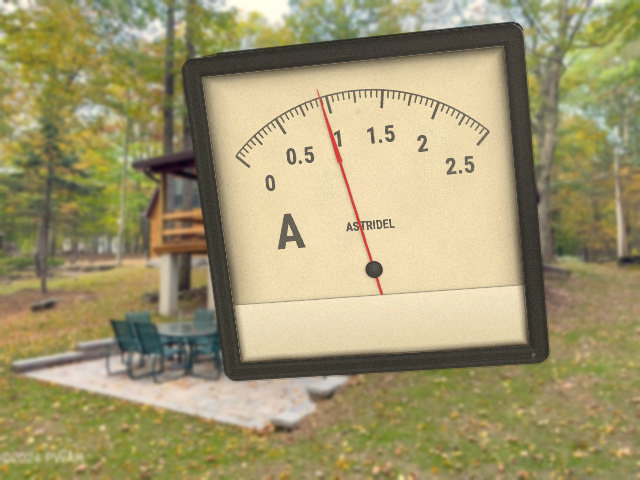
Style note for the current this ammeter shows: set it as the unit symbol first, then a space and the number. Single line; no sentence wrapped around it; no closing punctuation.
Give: A 0.95
